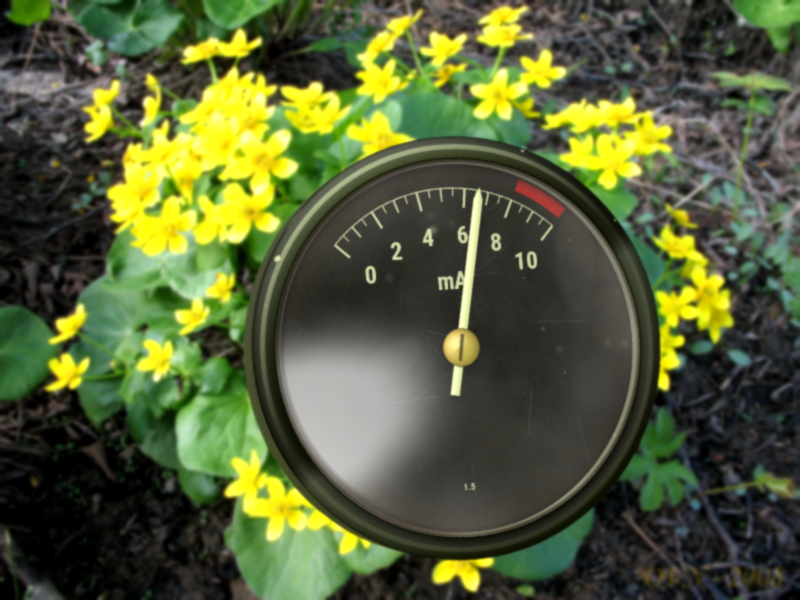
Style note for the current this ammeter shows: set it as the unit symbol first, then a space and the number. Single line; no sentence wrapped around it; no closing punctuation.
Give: mA 6.5
